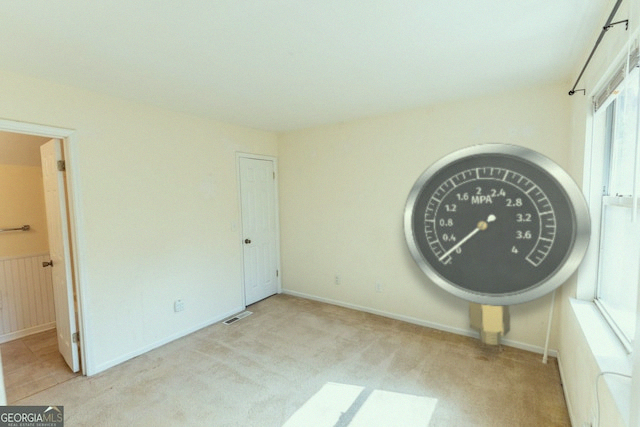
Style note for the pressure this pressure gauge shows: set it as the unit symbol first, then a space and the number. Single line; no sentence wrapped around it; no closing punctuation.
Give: MPa 0.1
